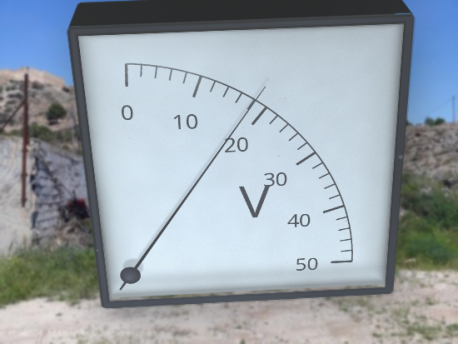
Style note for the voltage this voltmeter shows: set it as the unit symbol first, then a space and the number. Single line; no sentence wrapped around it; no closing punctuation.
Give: V 18
